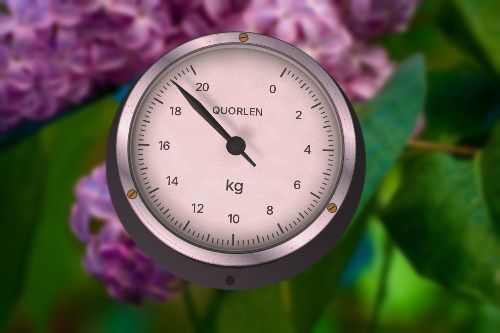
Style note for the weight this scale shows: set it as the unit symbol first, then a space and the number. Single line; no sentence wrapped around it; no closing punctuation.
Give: kg 19
